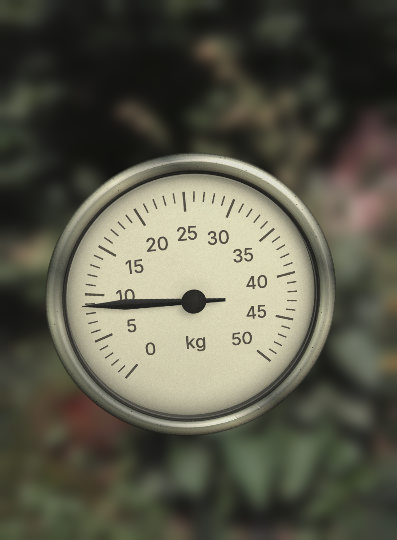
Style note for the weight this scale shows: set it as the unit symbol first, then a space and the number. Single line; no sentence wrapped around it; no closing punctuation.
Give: kg 9
